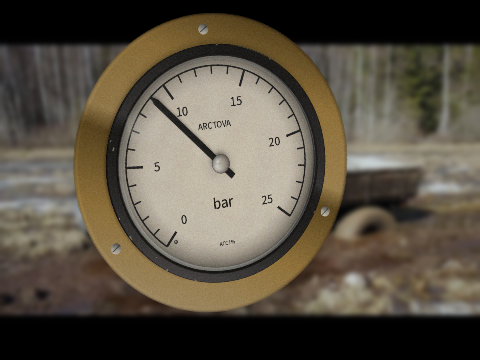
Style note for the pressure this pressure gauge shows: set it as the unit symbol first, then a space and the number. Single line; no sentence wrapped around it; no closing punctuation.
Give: bar 9
